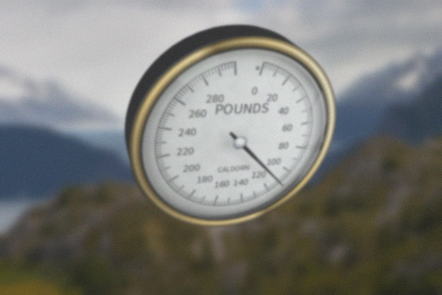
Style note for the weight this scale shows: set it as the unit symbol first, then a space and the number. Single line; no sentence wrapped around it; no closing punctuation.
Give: lb 110
